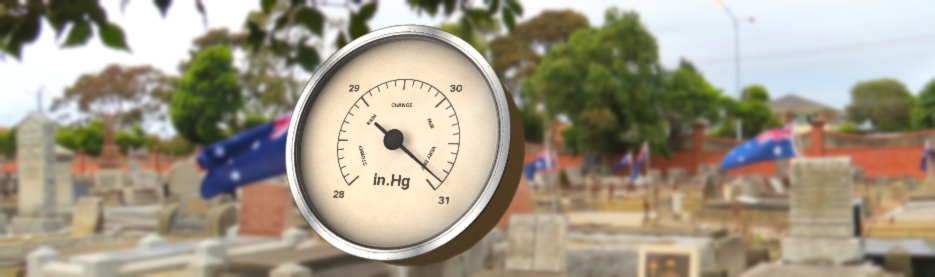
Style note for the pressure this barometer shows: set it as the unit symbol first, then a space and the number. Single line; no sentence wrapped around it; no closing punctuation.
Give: inHg 30.9
